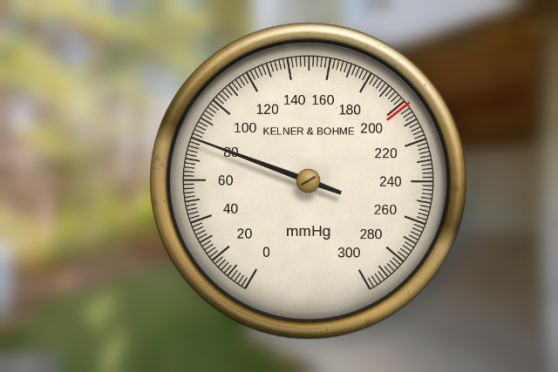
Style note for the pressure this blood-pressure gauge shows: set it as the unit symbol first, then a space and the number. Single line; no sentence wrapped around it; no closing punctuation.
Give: mmHg 80
